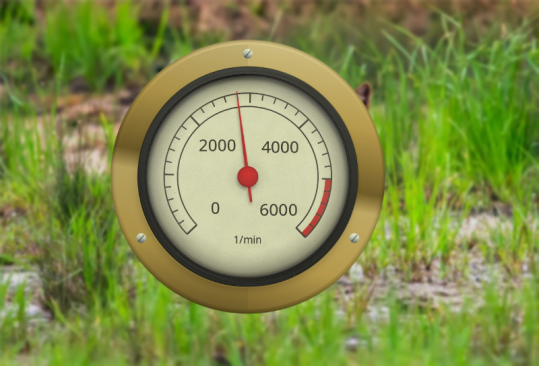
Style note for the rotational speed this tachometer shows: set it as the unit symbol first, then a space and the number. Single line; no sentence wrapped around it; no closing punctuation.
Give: rpm 2800
